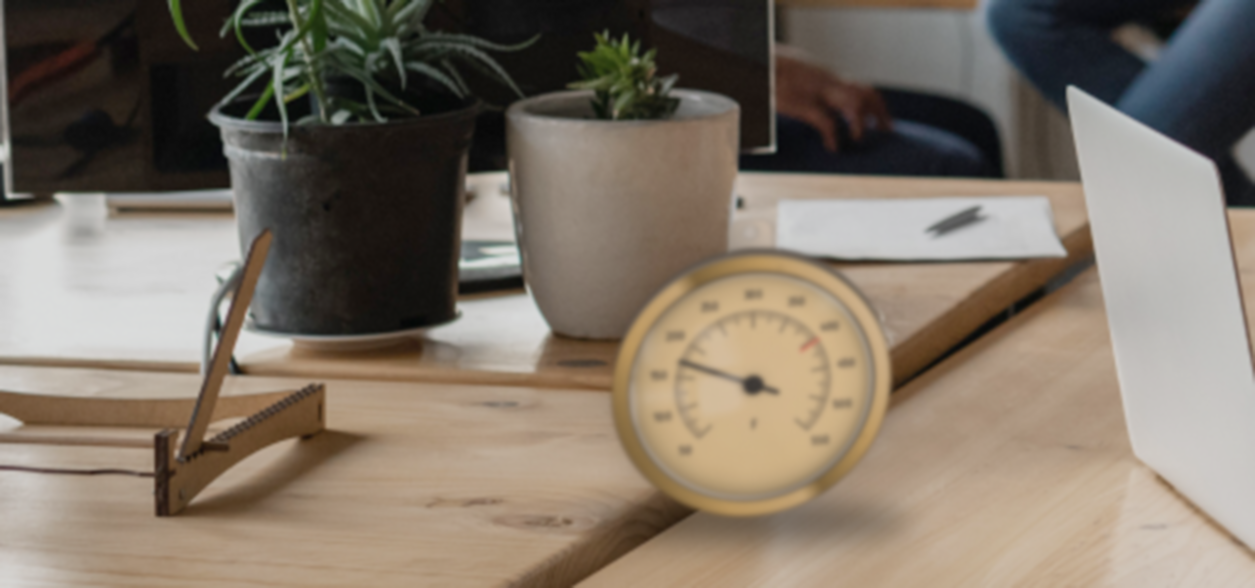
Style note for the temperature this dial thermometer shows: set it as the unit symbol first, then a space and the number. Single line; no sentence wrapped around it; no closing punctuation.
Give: °F 175
